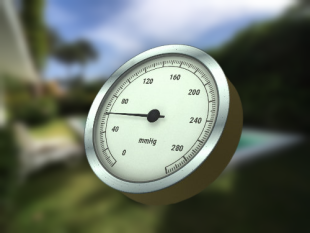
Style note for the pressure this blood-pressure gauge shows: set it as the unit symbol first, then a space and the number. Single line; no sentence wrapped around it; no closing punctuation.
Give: mmHg 60
